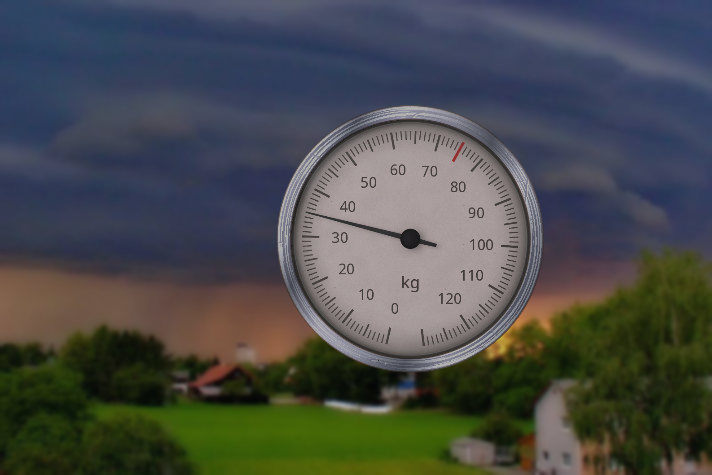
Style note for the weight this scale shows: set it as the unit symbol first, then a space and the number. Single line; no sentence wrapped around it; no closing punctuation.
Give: kg 35
